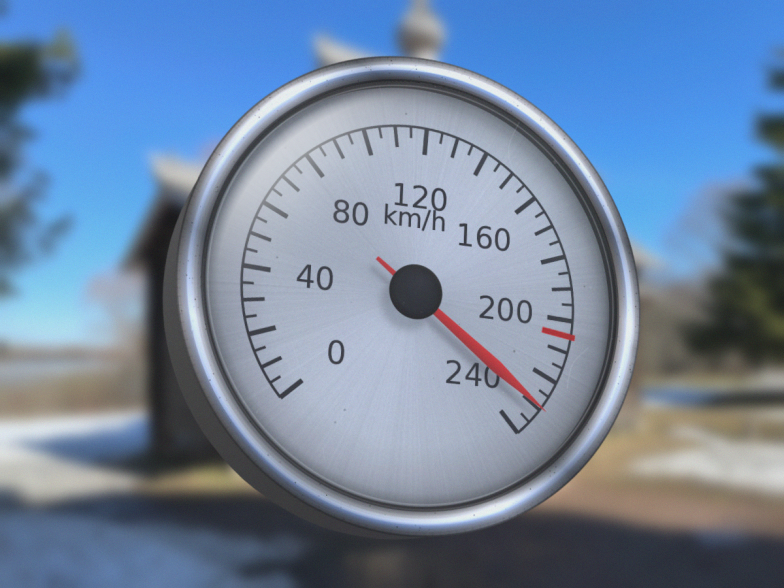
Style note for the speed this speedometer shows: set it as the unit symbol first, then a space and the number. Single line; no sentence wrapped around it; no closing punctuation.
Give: km/h 230
